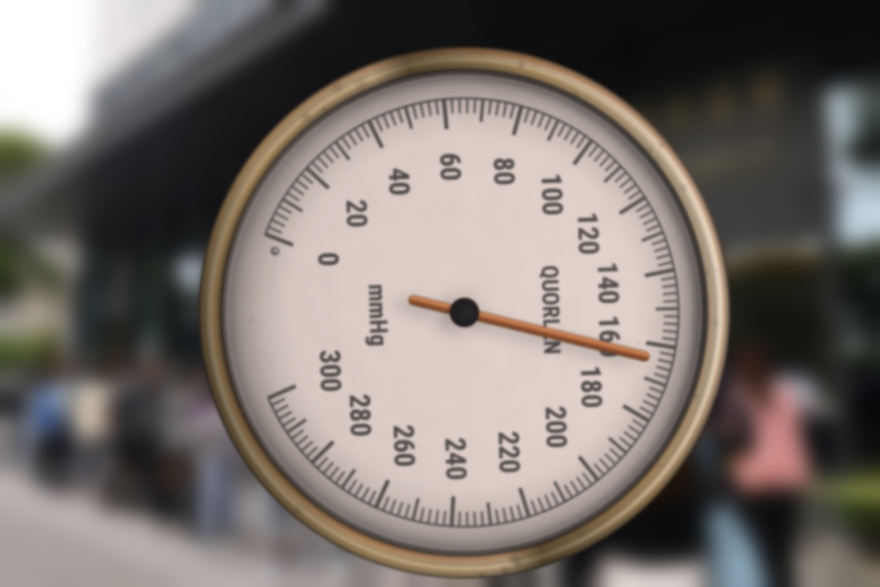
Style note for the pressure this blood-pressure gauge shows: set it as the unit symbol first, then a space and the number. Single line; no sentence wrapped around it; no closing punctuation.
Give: mmHg 164
